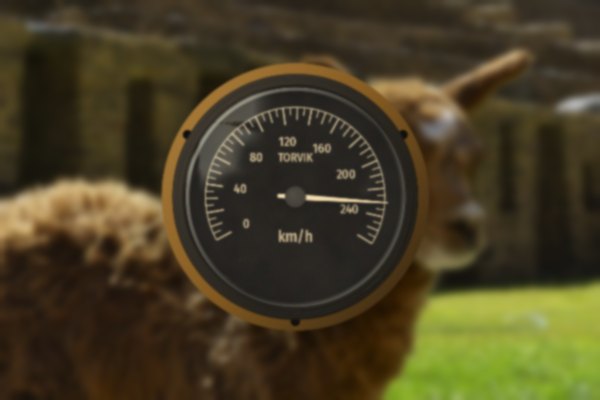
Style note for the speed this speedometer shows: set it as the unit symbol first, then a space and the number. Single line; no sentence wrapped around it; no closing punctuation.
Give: km/h 230
